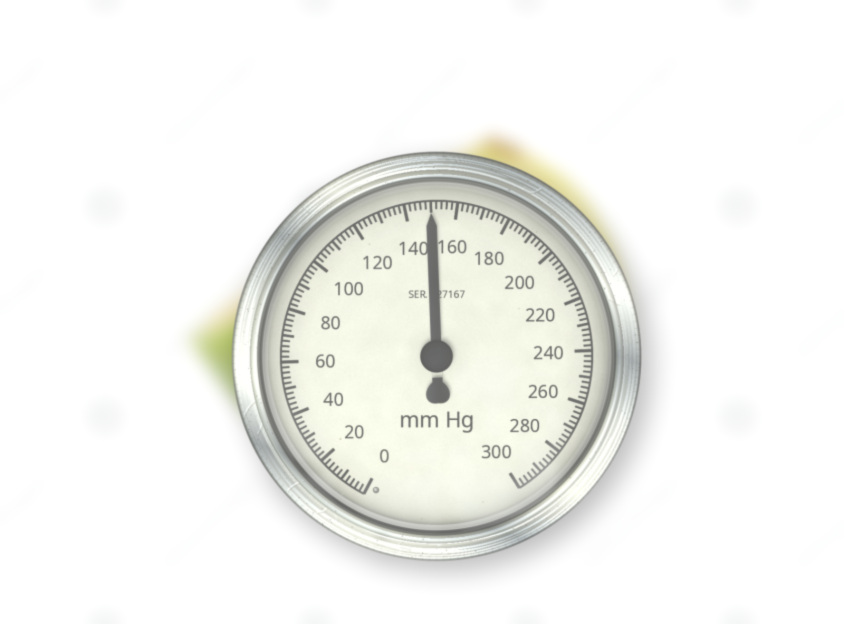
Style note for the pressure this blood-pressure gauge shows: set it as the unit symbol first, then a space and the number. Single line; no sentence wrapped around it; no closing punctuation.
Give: mmHg 150
